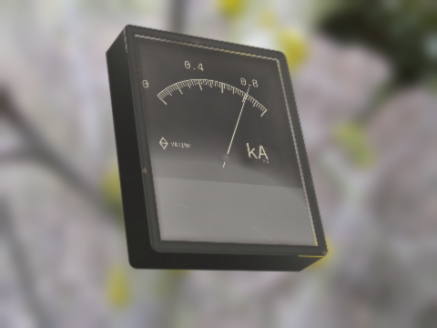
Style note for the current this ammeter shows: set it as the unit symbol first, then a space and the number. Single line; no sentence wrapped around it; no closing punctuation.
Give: kA 0.8
